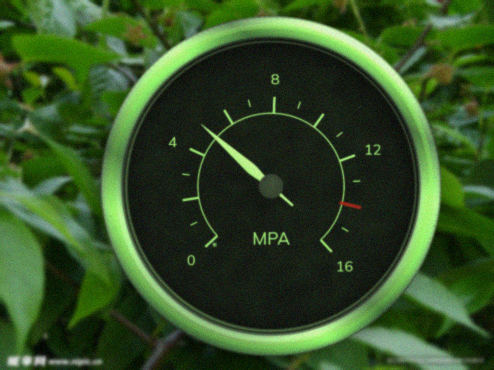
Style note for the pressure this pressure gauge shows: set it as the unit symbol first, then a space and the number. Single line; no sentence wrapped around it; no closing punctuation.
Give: MPa 5
